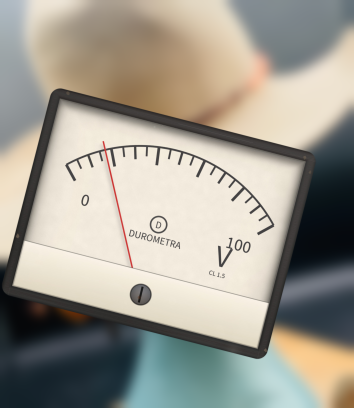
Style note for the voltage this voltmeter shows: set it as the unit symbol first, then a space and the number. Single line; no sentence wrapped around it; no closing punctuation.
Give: V 17.5
